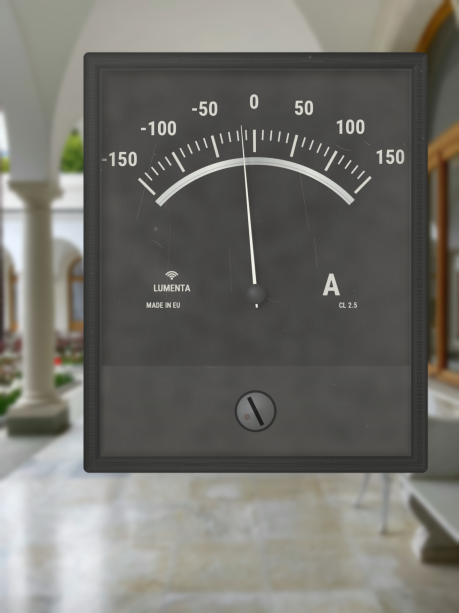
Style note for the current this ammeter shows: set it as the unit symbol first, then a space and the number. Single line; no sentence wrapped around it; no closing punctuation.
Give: A -15
